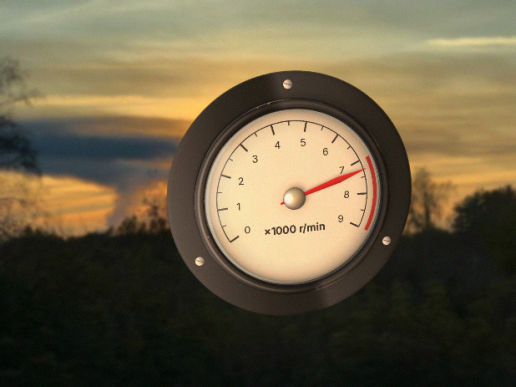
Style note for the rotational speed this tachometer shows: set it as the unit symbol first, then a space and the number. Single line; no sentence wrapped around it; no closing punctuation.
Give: rpm 7250
